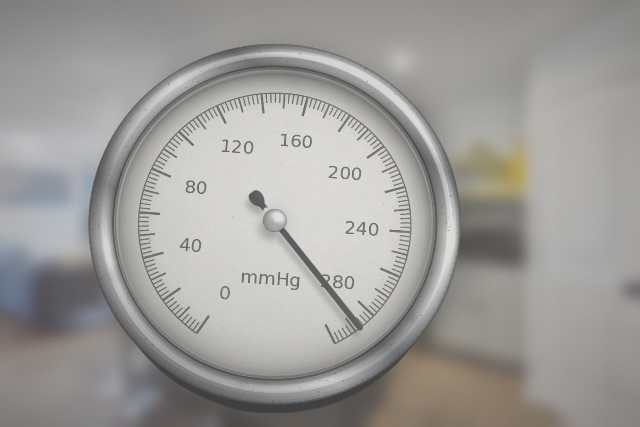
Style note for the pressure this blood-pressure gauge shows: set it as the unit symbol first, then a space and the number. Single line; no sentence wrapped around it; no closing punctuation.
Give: mmHg 288
